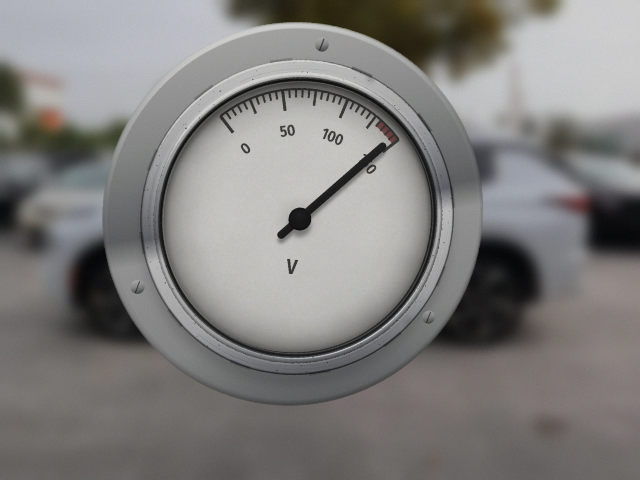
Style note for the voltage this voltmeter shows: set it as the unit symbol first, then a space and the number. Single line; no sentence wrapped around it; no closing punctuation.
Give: V 145
